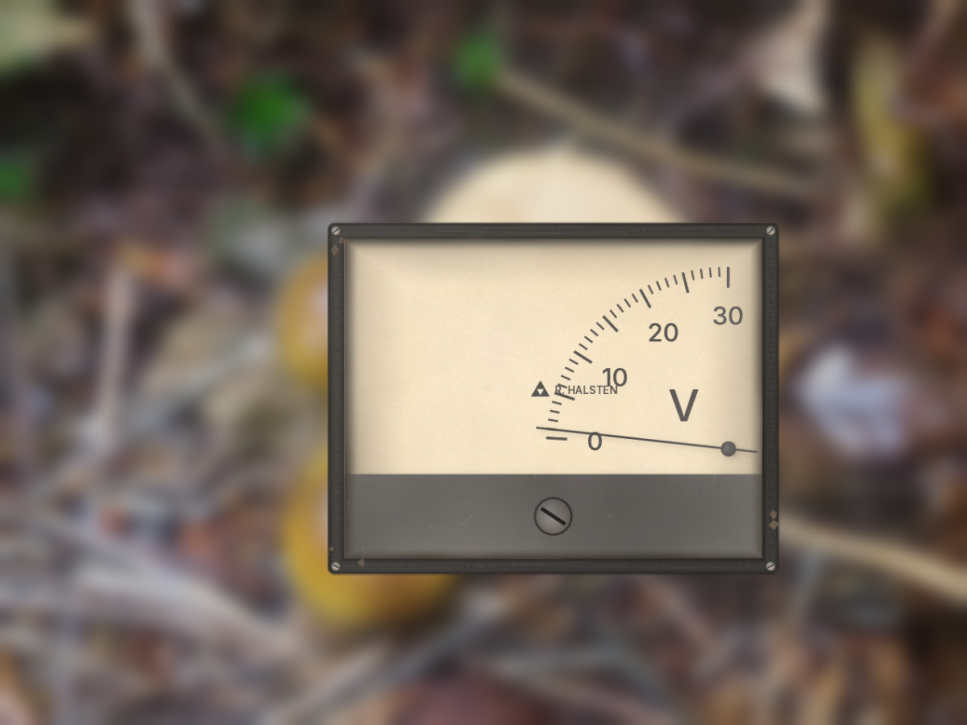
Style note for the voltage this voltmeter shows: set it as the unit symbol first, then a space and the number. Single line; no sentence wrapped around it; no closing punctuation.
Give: V 1
